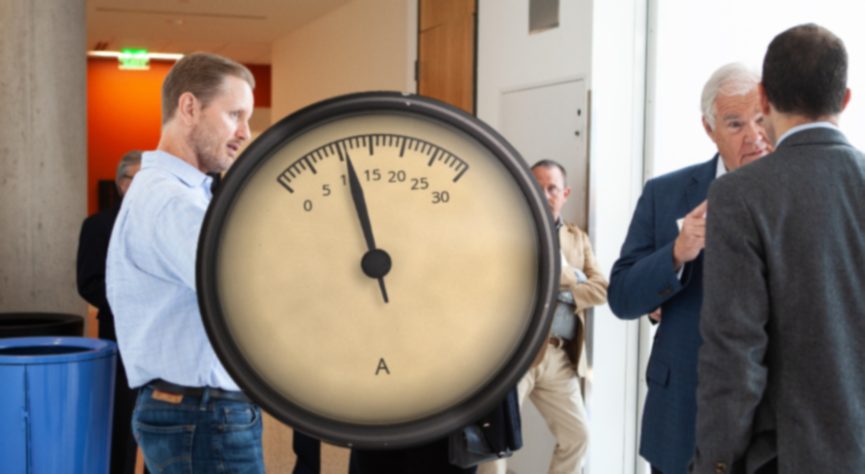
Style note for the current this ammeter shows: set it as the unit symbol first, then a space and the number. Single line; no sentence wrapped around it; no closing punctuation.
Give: A 11
